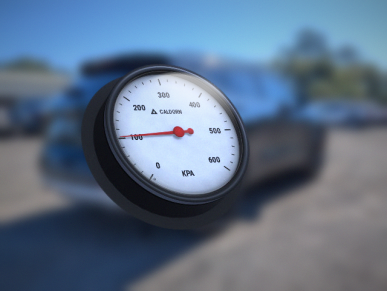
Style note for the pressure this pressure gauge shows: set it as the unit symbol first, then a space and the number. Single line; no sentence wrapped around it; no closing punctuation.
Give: kPa 100
